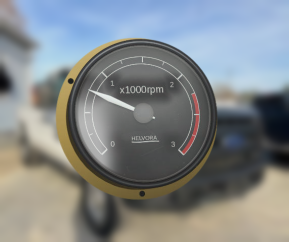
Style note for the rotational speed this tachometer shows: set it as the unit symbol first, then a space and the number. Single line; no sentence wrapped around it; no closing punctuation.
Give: rpm 750
